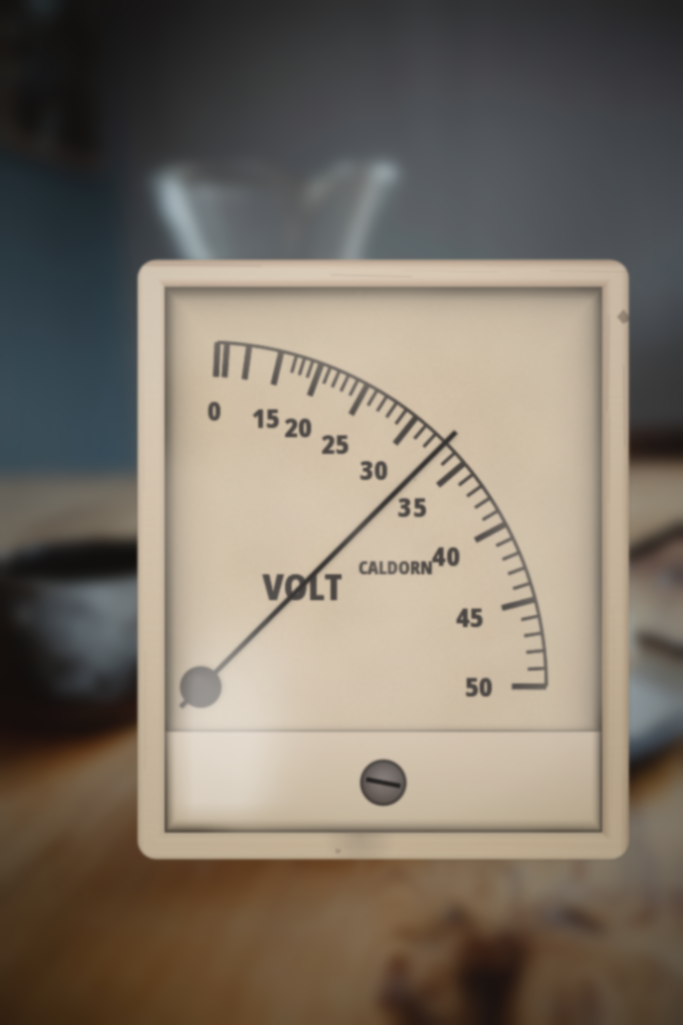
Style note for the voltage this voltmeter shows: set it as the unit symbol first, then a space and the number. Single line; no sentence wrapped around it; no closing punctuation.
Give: V 33
